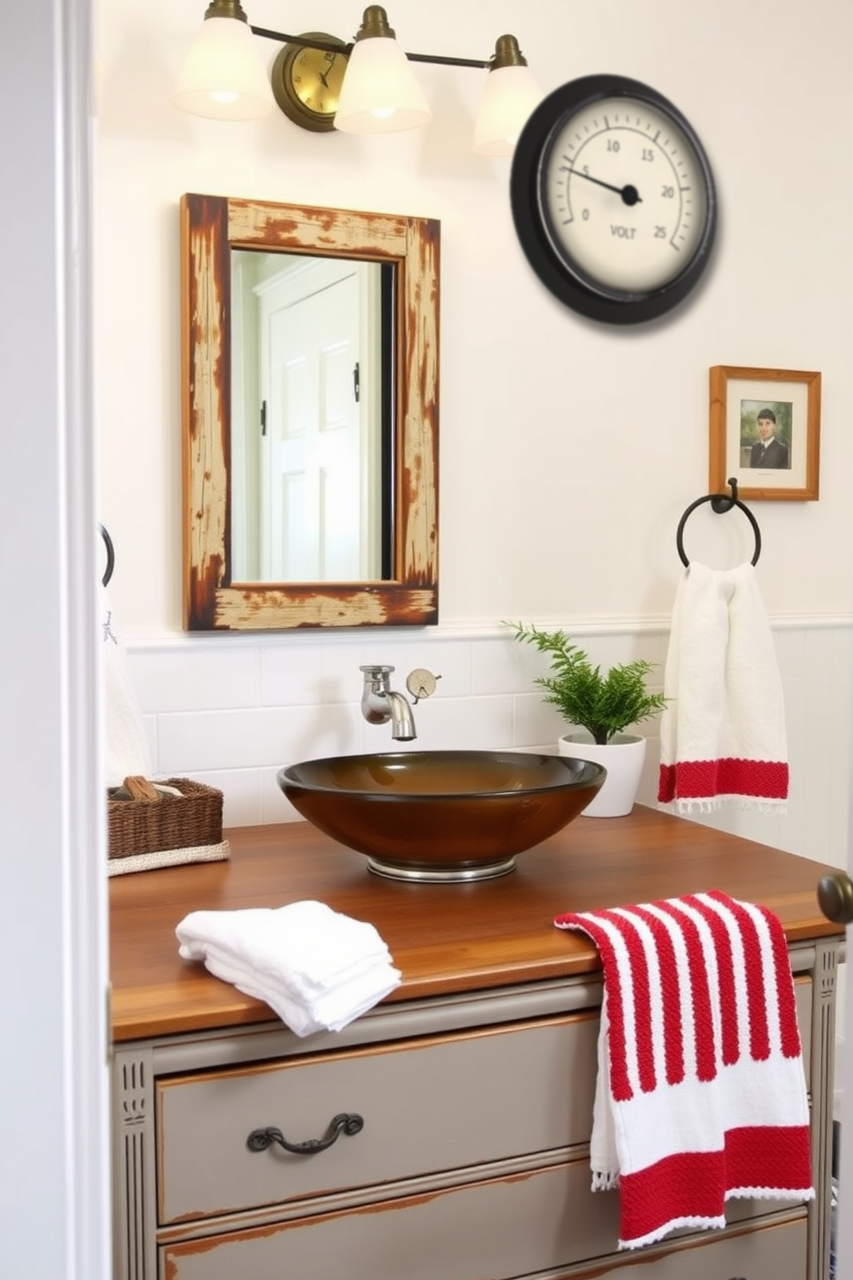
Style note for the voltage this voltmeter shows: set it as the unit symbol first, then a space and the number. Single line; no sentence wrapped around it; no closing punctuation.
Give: V 4
